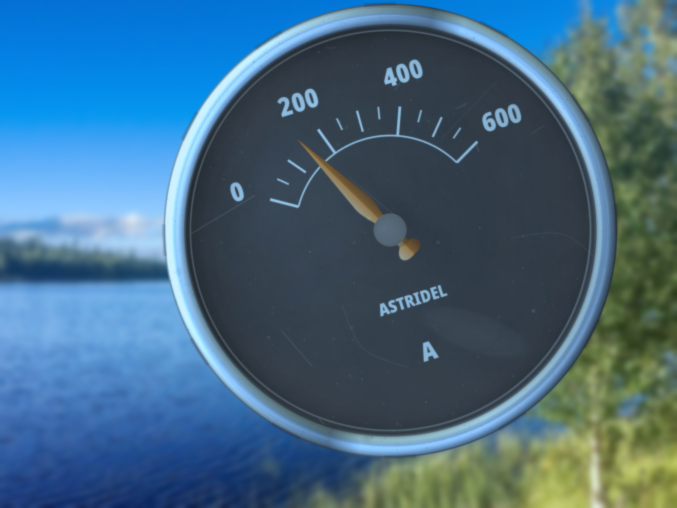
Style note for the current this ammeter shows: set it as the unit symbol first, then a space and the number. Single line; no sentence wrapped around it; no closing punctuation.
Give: A 150
